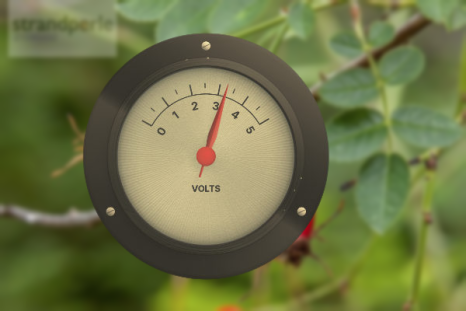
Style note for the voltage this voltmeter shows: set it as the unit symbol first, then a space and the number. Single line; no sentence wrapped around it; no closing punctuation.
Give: V 3.25
